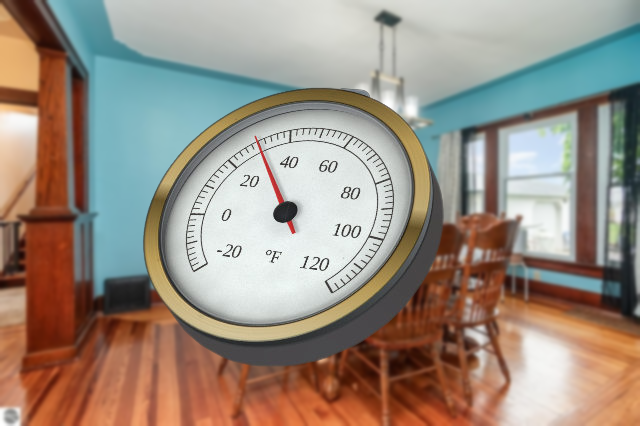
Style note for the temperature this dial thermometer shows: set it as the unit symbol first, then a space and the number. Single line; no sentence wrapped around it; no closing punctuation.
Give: °F 30
